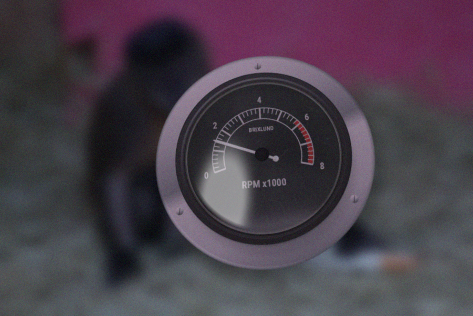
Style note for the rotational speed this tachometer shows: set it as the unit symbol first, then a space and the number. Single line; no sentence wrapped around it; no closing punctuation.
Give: rpm 1400
